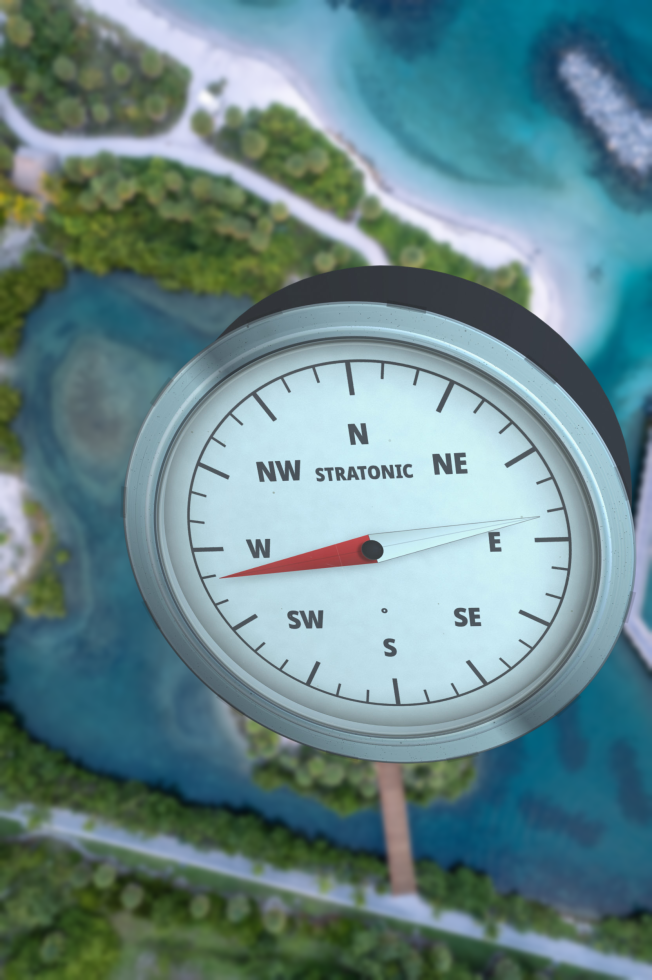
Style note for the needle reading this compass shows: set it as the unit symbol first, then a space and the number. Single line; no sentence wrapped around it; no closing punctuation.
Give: ° 260
